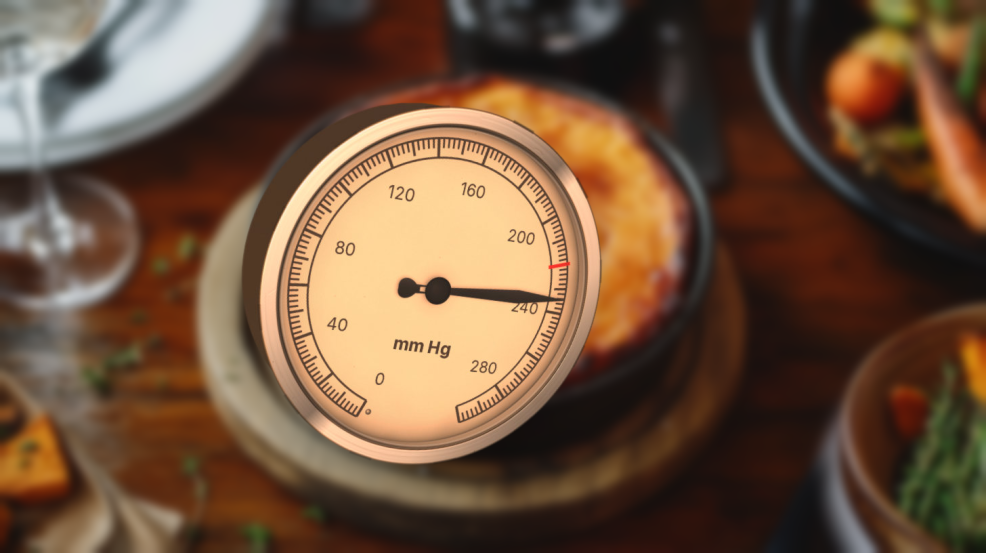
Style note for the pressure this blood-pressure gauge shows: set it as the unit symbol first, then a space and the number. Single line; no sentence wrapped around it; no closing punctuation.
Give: mmHg 234
